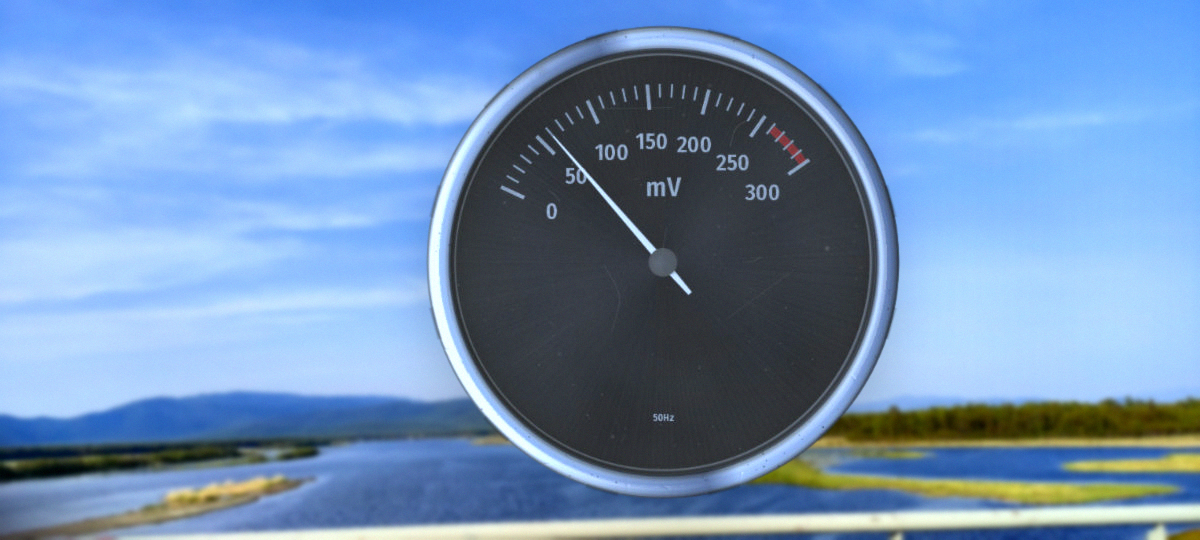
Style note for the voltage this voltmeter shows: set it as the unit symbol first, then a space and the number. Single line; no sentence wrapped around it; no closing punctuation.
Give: mV 60
